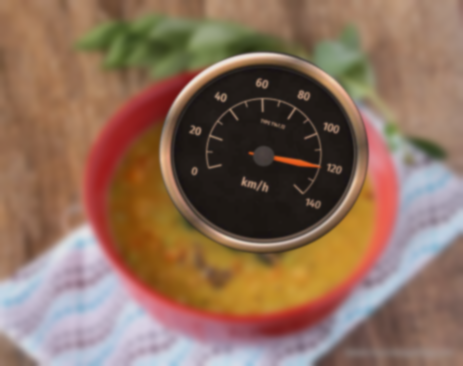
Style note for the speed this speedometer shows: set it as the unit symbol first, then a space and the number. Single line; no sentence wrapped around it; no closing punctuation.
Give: km/h 120
